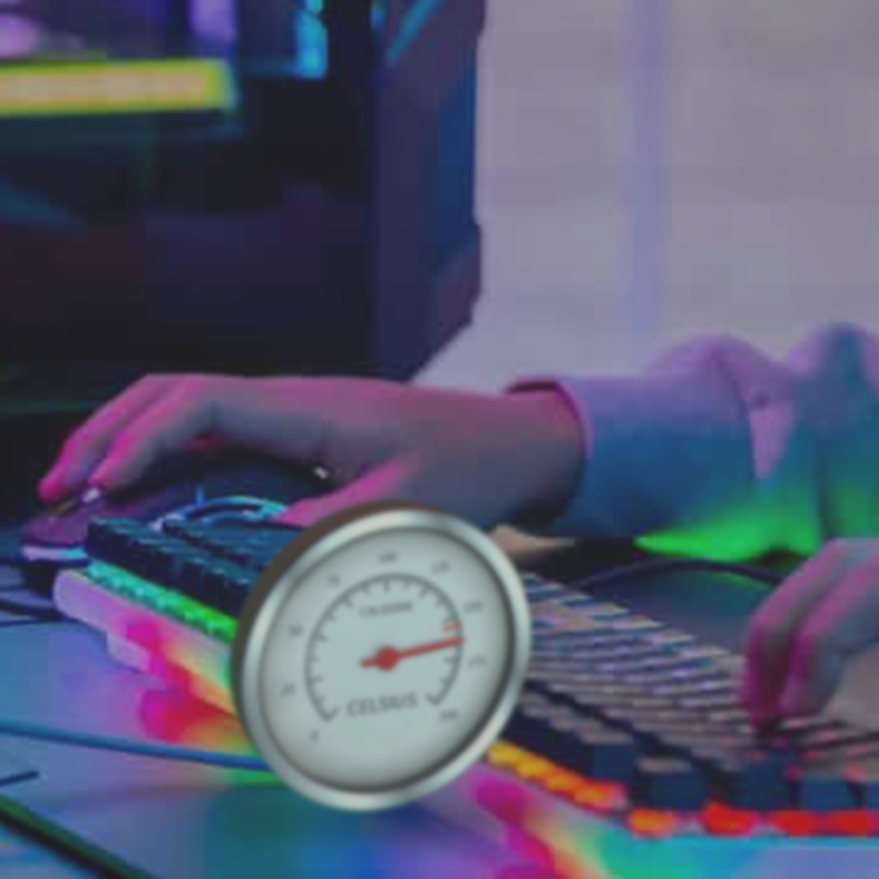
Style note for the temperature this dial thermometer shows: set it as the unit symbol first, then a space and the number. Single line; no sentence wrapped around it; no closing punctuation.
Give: °C 162.5
